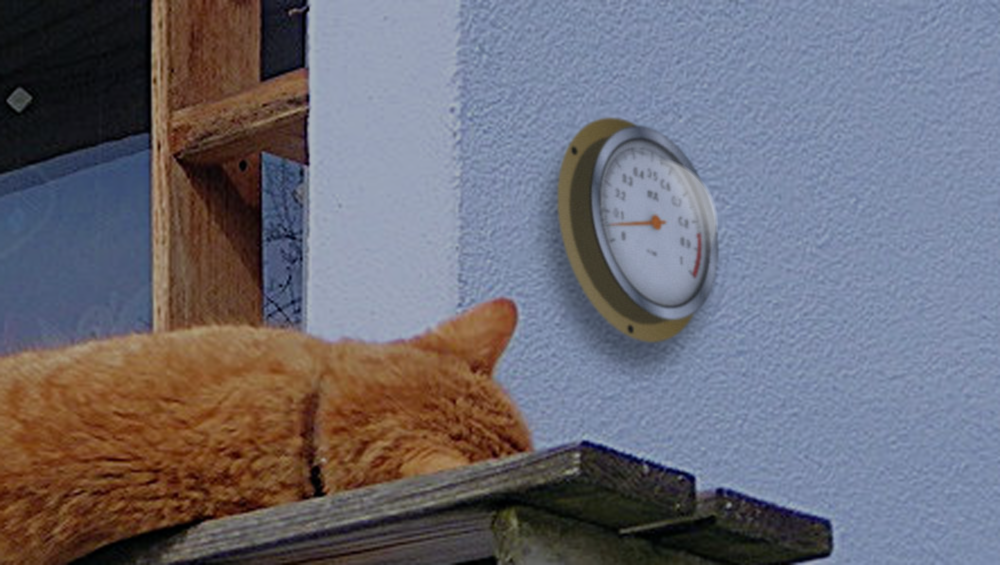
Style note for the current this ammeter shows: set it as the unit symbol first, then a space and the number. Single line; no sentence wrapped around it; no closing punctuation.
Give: mA 0.05
